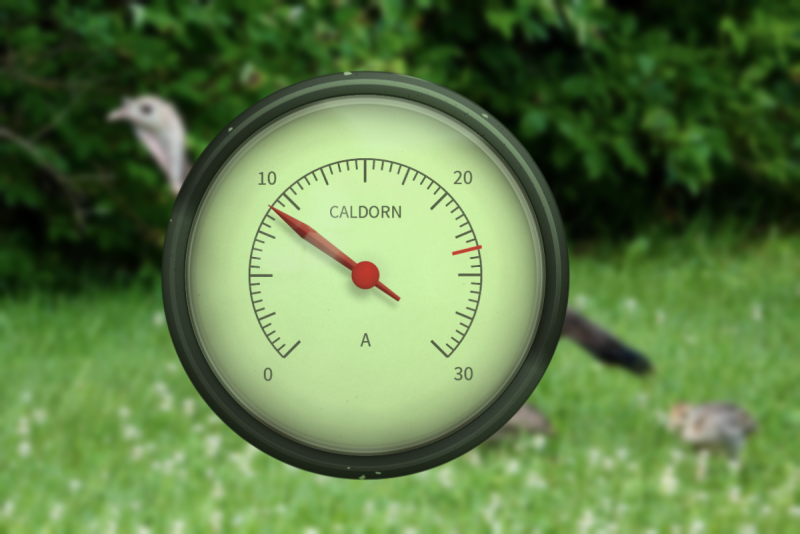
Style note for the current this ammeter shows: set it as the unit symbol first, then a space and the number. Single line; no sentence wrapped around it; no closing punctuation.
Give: A 9
